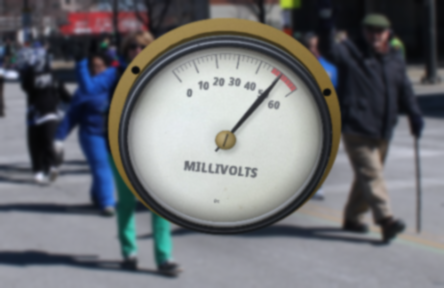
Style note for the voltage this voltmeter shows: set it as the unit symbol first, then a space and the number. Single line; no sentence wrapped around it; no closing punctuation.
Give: mV 50
